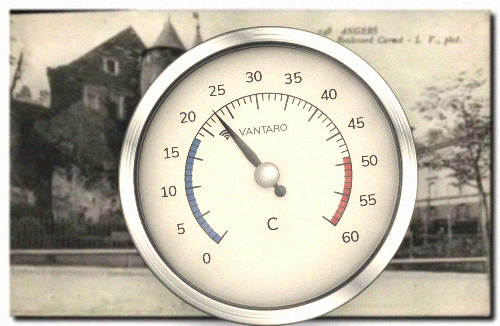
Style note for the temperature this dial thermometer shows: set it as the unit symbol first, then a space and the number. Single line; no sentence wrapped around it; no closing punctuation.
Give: °C 23
